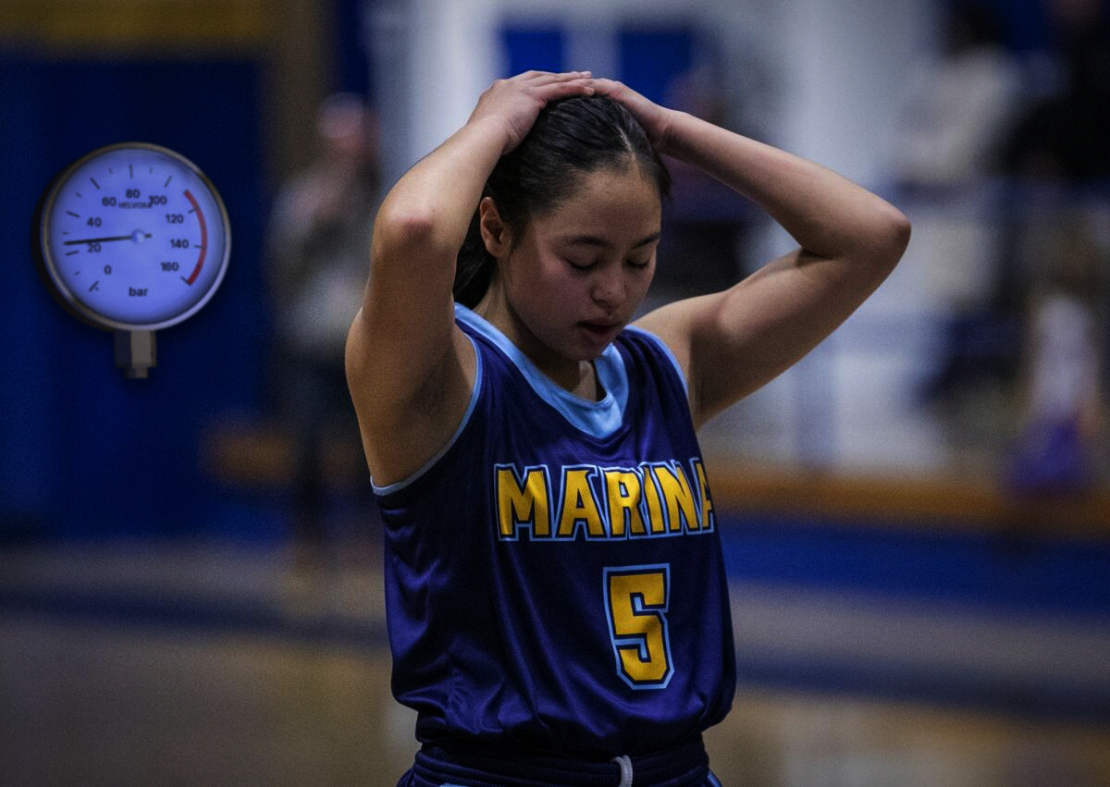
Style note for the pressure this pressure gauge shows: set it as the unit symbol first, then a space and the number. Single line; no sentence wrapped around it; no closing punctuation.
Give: bar 25
